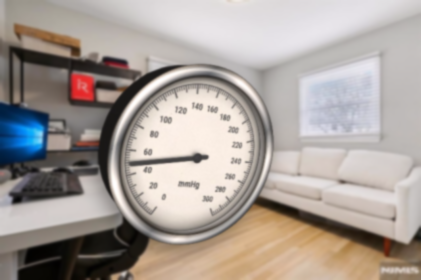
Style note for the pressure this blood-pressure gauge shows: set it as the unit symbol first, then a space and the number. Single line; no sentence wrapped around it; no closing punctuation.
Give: mmHg 50
